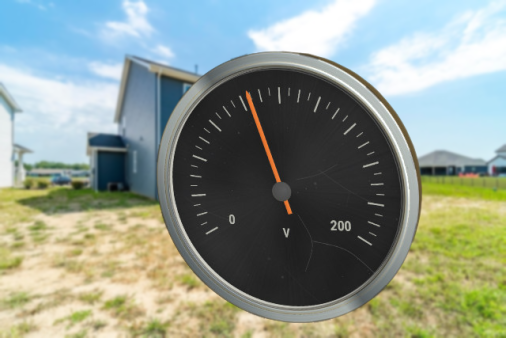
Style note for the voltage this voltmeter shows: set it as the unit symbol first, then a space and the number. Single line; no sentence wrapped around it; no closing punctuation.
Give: V 85
